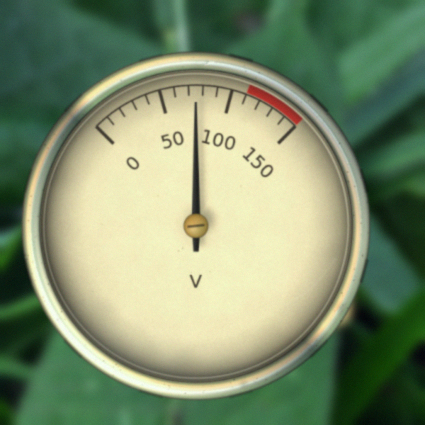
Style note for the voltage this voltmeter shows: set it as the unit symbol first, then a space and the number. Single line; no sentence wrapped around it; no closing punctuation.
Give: V 75
